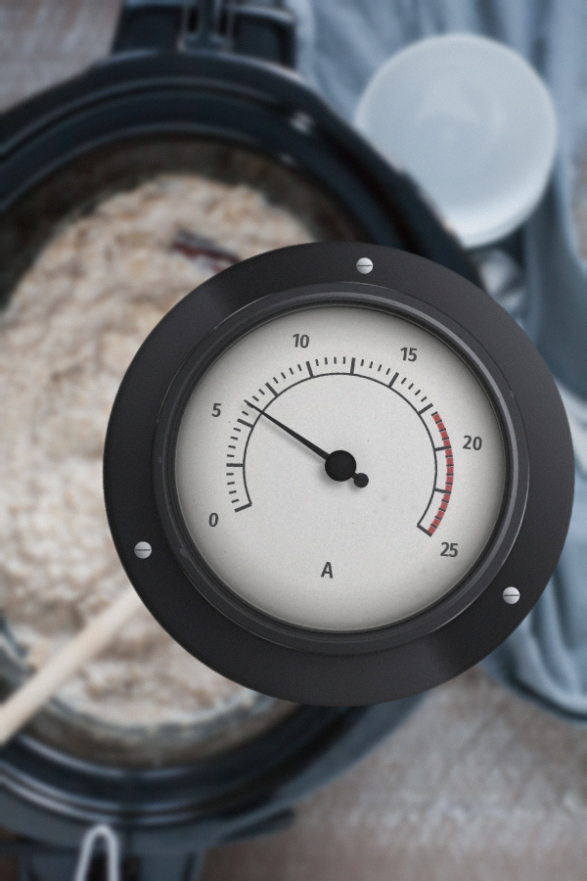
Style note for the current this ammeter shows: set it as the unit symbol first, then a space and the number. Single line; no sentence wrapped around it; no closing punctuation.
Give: A 6
